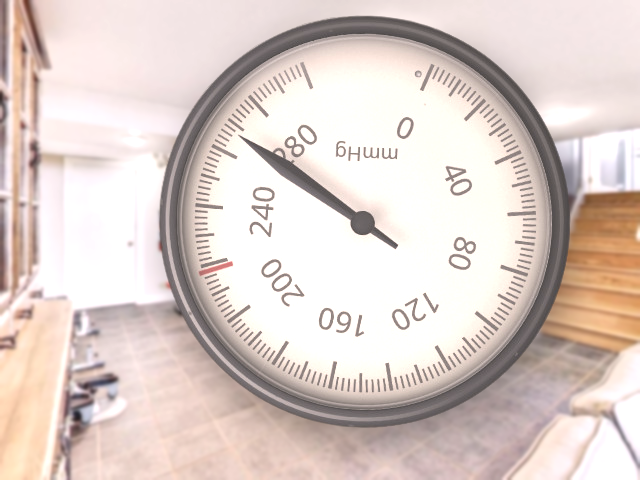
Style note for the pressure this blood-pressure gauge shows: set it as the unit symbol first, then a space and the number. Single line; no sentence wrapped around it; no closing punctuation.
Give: mmHg 268
